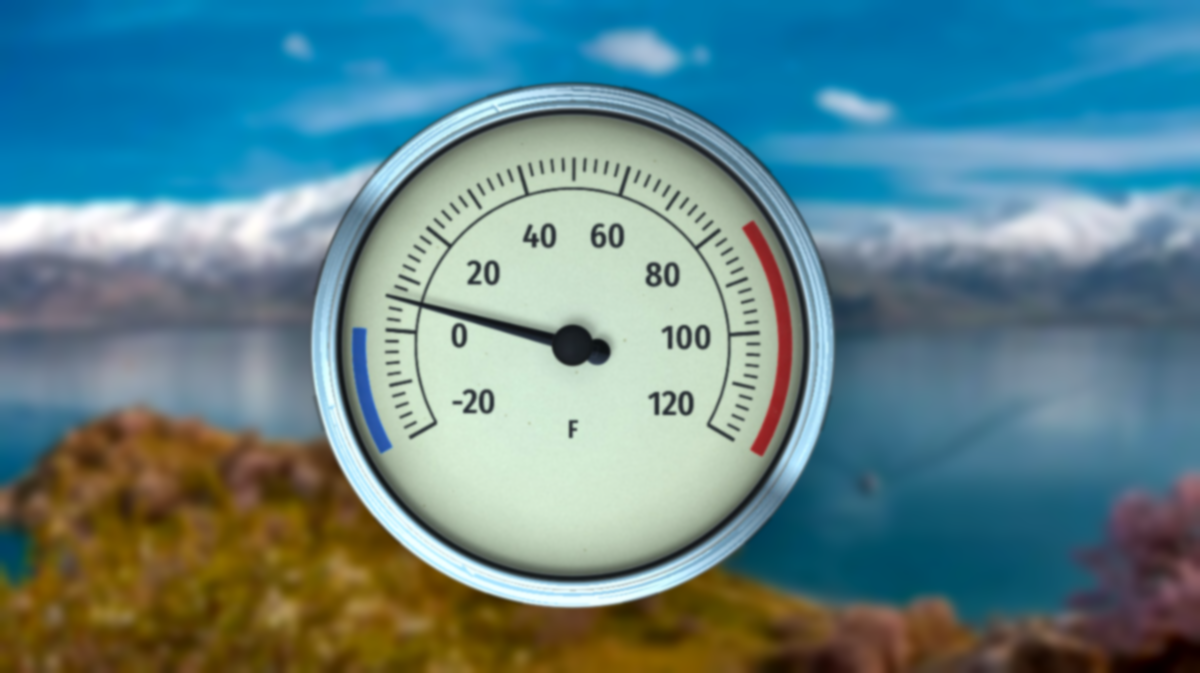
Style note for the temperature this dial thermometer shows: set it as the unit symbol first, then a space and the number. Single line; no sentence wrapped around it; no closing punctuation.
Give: °F 6
